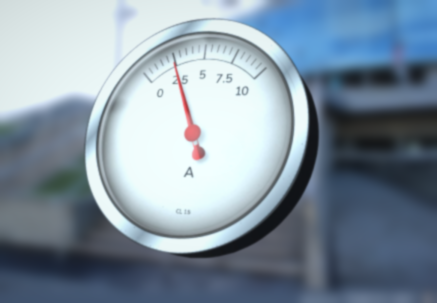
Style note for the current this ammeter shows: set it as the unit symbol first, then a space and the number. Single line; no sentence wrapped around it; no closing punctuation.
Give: A 2.5
